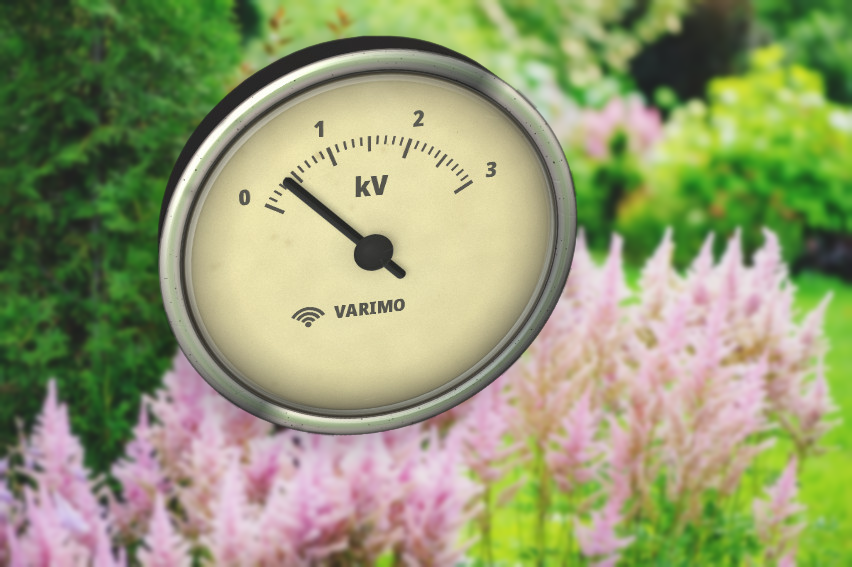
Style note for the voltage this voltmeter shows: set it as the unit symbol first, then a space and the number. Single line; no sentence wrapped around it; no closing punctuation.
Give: kV 0.4
